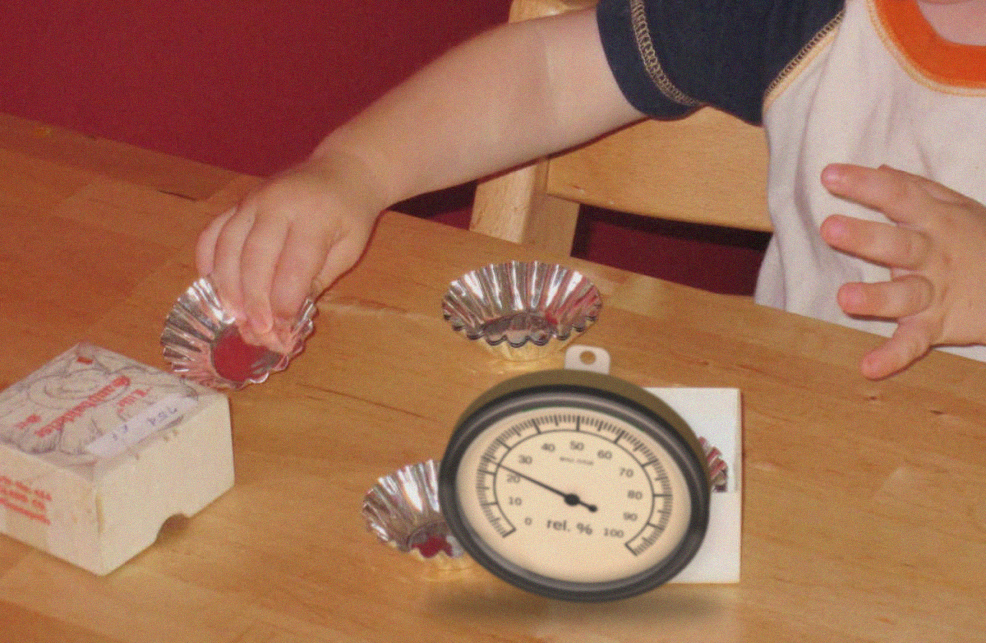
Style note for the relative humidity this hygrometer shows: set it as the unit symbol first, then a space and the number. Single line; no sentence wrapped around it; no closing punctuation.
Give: % 25
